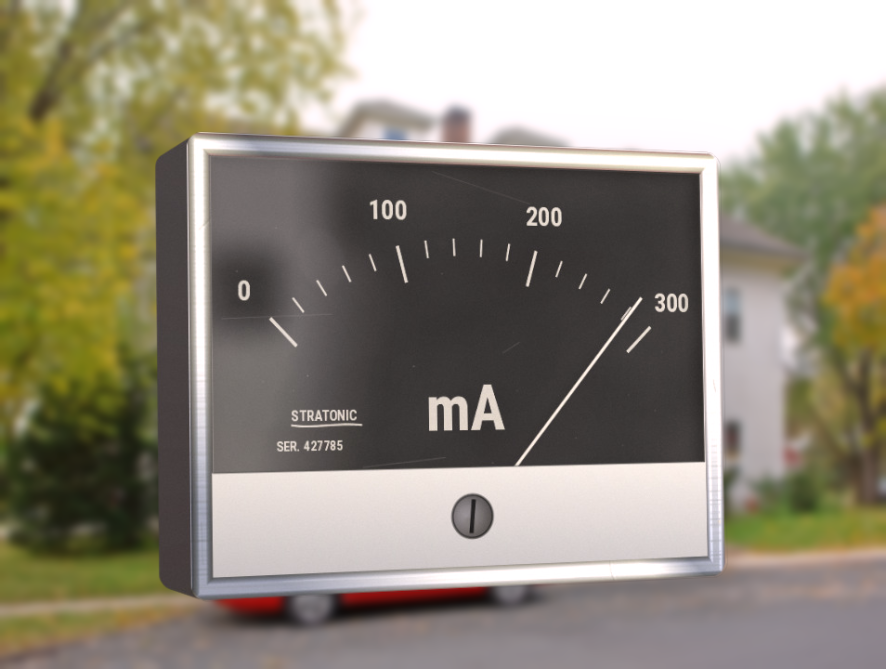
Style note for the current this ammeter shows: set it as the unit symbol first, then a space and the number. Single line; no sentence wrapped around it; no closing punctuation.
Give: mA 280
